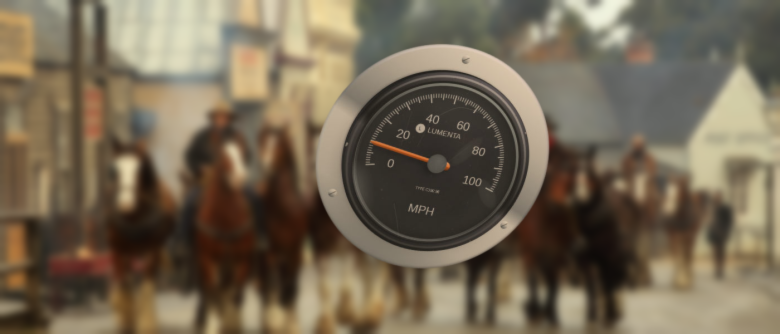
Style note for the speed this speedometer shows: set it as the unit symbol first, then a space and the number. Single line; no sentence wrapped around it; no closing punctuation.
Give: mph 10
